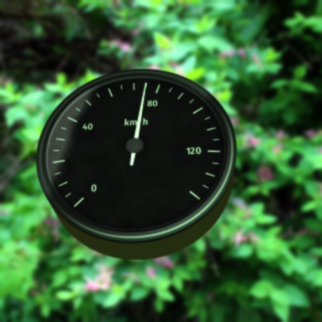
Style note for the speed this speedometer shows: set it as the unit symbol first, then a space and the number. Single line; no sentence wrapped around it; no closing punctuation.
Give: km/h 75
